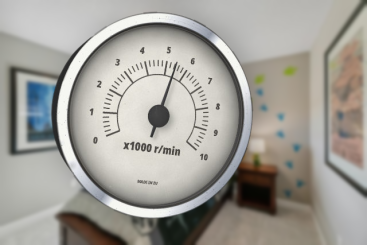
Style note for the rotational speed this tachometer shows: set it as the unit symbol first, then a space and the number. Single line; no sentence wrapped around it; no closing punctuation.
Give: rpm 5400
